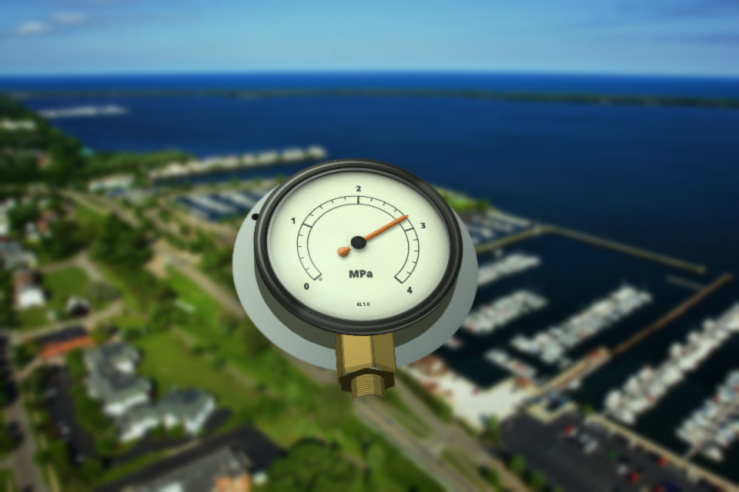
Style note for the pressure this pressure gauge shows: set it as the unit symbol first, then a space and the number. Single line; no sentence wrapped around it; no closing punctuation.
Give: MPa 2.8
